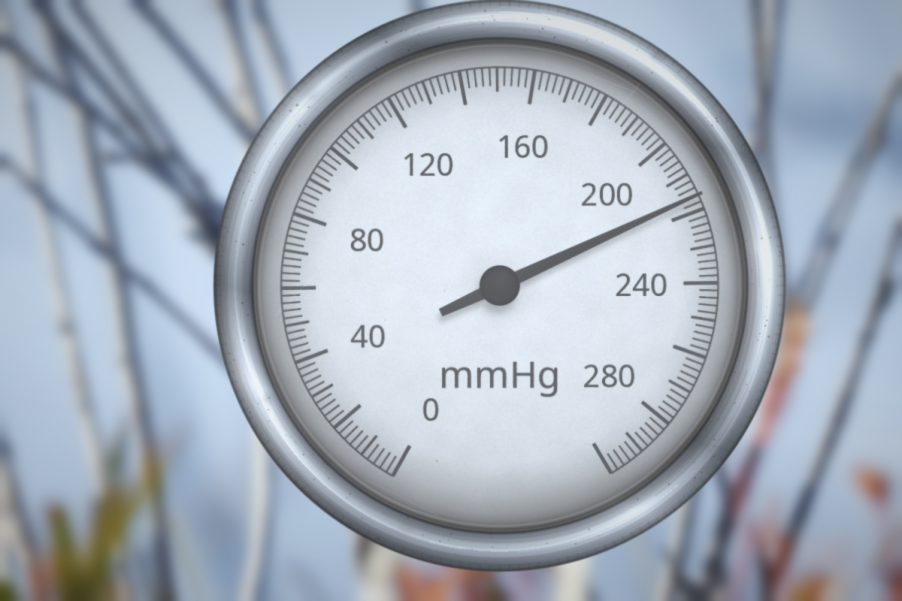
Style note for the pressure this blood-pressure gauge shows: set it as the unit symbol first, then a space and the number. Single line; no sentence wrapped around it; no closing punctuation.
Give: mmHg 216
